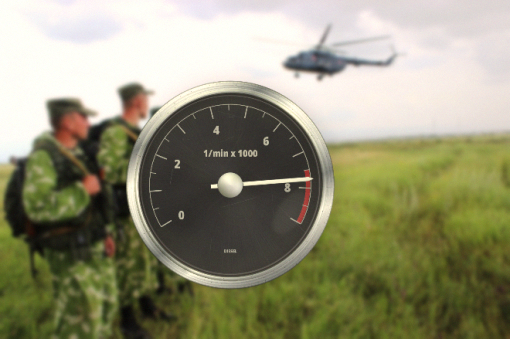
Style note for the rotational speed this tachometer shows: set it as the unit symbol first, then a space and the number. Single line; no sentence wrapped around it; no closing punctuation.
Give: rpm 7750
